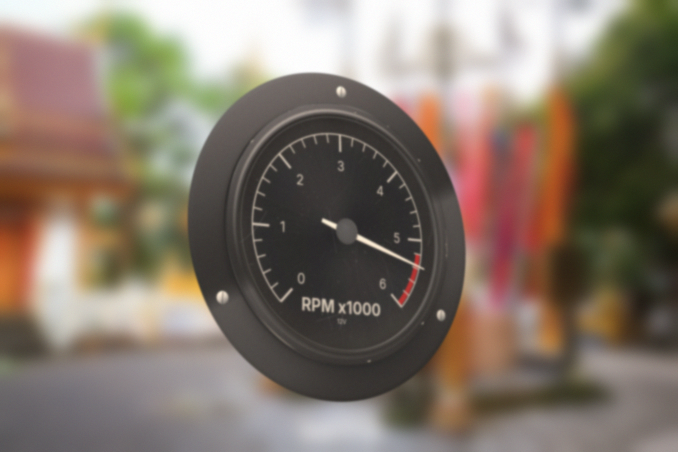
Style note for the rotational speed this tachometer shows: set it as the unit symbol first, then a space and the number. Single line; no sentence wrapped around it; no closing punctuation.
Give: rpm 5400
